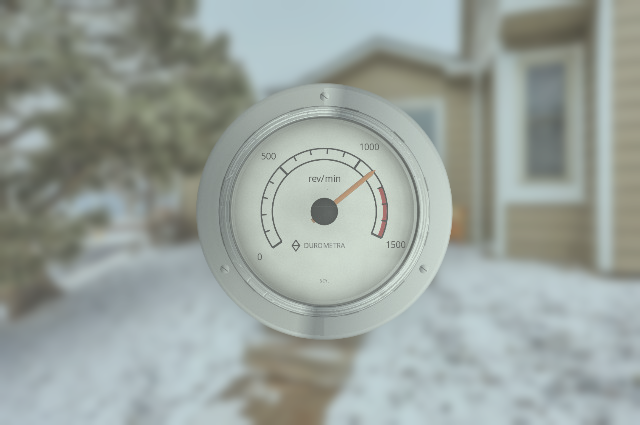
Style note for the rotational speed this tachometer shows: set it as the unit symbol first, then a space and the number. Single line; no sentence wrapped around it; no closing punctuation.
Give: rpm 1100
